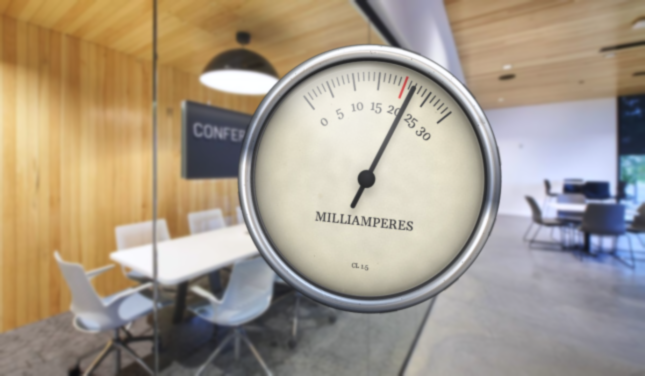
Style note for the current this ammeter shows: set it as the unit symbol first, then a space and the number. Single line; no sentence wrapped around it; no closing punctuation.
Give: mA 22
